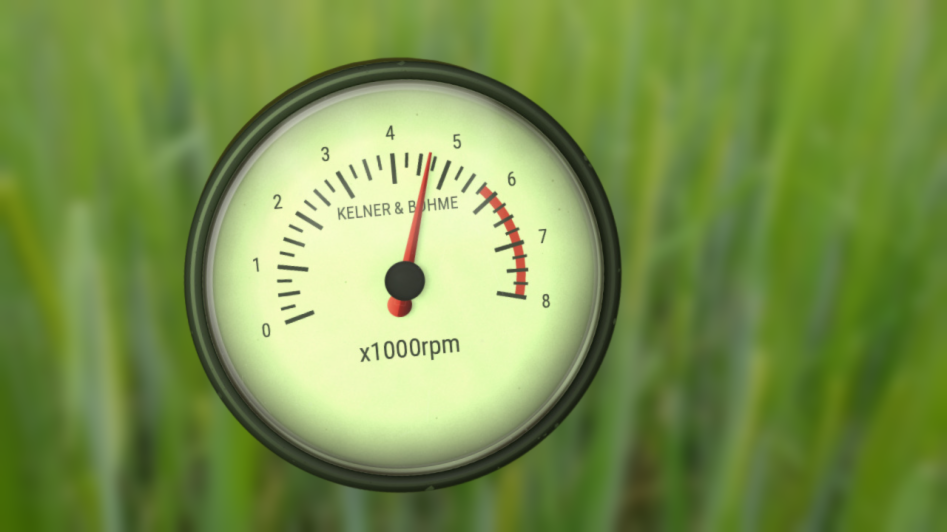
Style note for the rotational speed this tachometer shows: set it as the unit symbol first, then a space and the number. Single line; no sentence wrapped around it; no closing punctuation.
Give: rpm 4625
